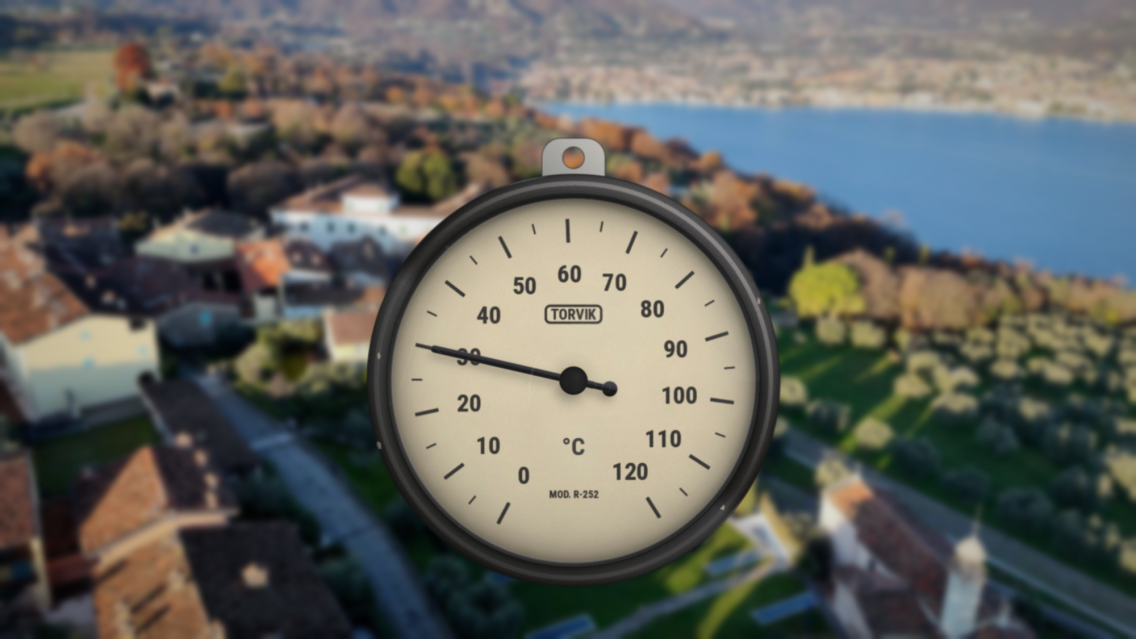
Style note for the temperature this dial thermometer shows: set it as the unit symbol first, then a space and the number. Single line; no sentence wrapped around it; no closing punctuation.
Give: °C 30
